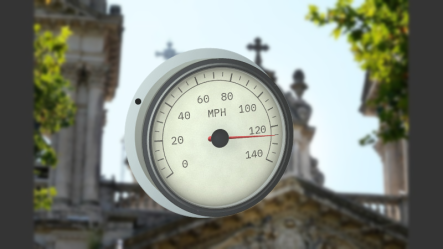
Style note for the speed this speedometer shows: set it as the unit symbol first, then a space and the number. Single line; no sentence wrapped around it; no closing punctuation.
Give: mph 125
